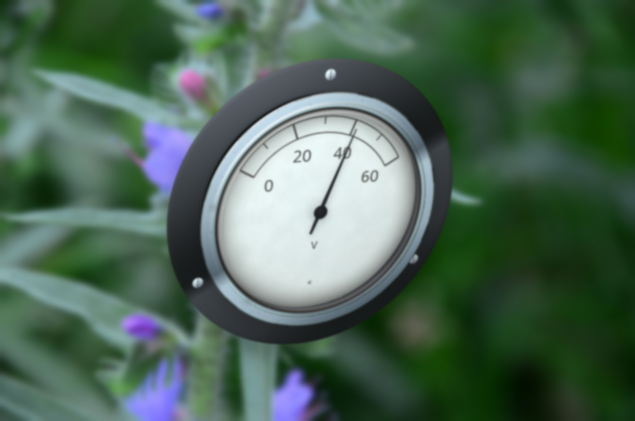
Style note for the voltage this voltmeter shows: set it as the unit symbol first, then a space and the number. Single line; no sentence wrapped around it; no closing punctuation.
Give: V 40
